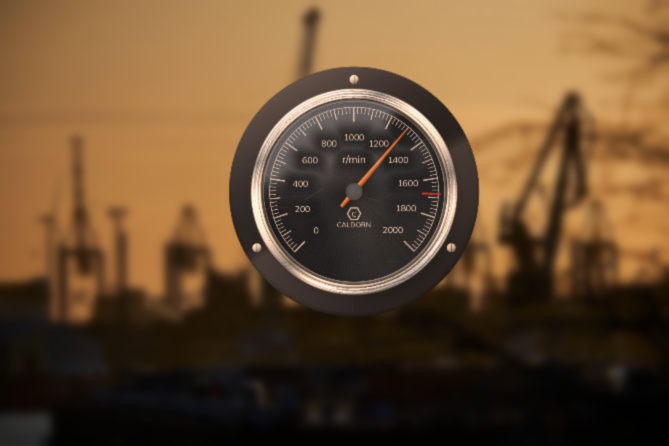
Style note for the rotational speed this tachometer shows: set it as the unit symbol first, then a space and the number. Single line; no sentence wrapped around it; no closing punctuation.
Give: rpm 1300
